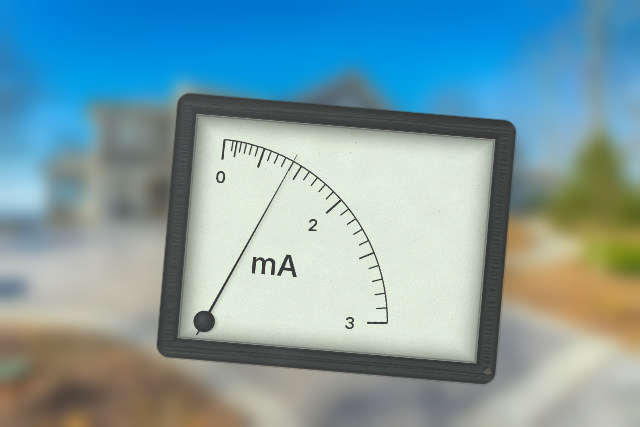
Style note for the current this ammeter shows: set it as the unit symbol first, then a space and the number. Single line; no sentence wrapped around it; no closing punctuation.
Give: mA 1.4
